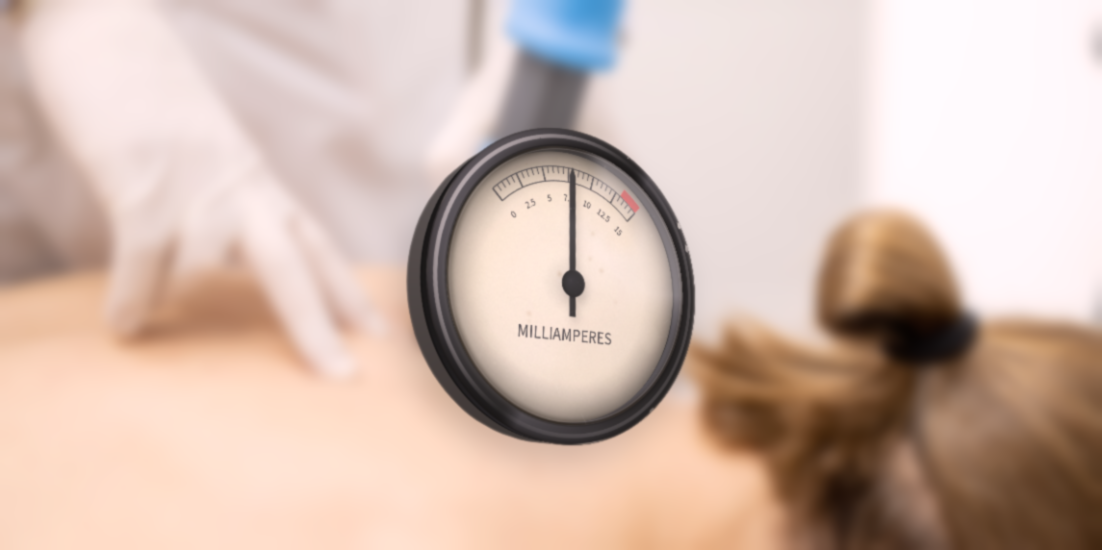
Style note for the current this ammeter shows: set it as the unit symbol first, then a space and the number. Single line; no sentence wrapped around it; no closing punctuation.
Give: mA 7.5
